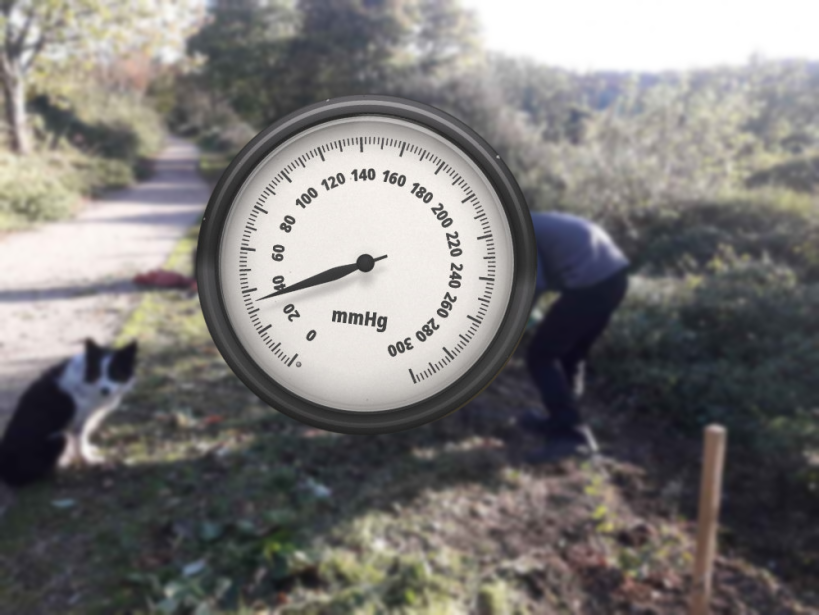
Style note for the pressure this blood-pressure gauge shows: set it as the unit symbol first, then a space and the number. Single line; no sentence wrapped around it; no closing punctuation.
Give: mmHg 34
